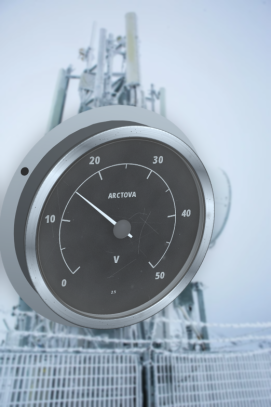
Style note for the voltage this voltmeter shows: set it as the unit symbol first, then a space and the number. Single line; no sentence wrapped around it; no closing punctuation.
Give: V 15
